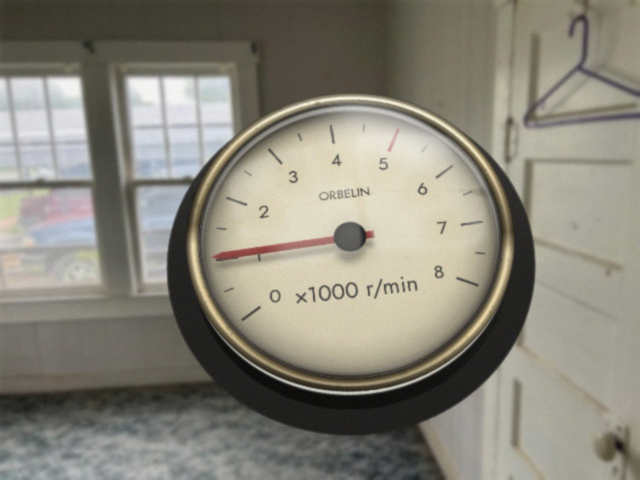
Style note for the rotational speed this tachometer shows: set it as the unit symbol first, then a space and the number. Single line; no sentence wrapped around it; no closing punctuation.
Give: rpm 1000
